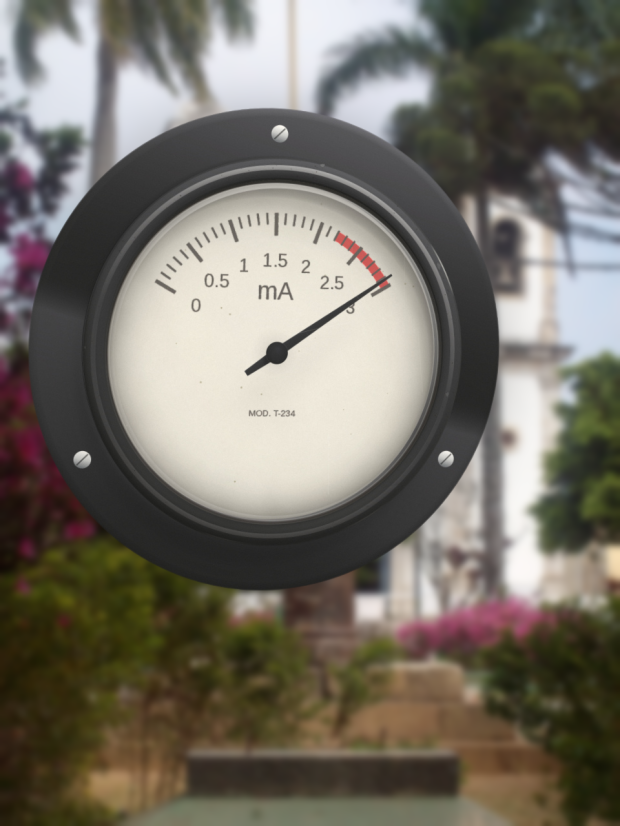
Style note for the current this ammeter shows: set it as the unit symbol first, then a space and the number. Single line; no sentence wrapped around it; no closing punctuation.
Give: mA 2.9
